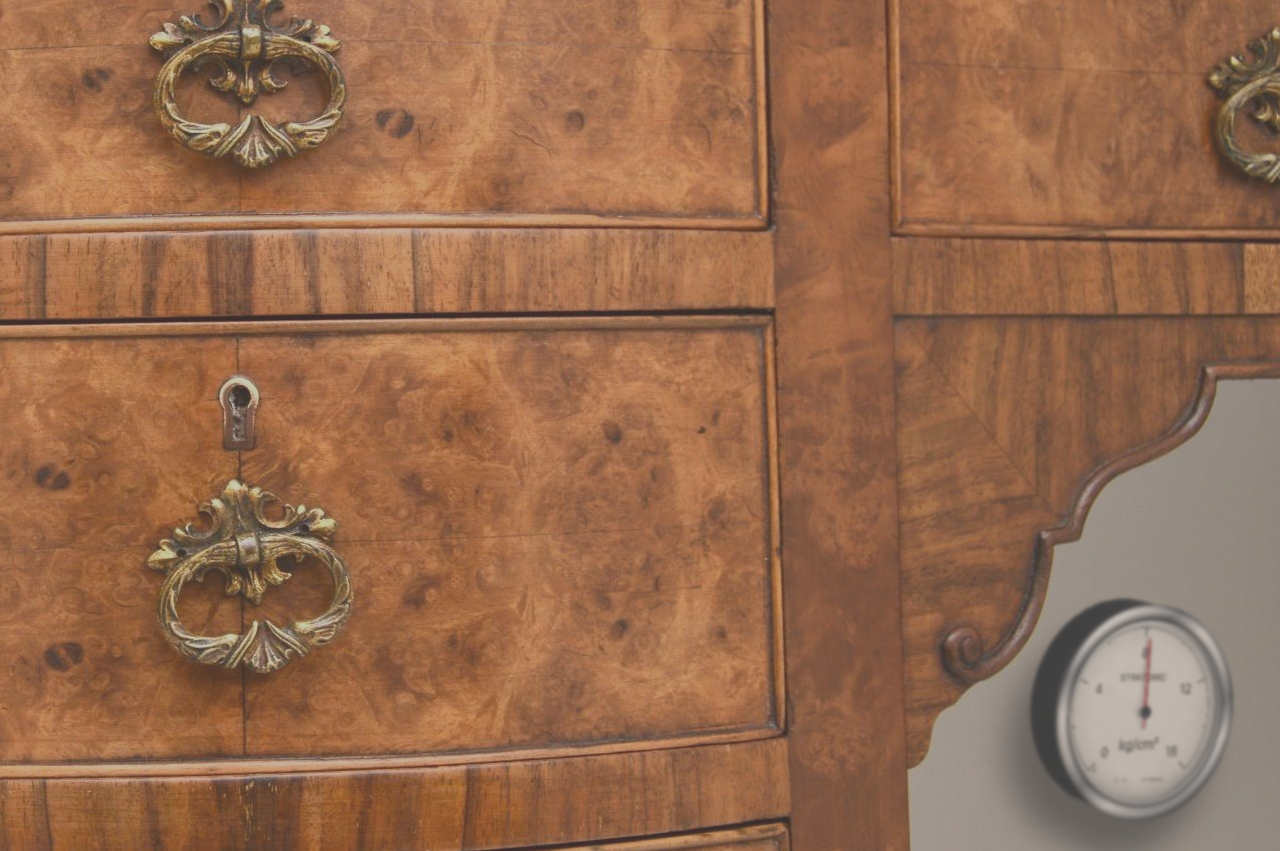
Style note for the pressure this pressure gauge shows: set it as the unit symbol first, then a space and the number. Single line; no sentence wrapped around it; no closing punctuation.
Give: kg/cm² 8
